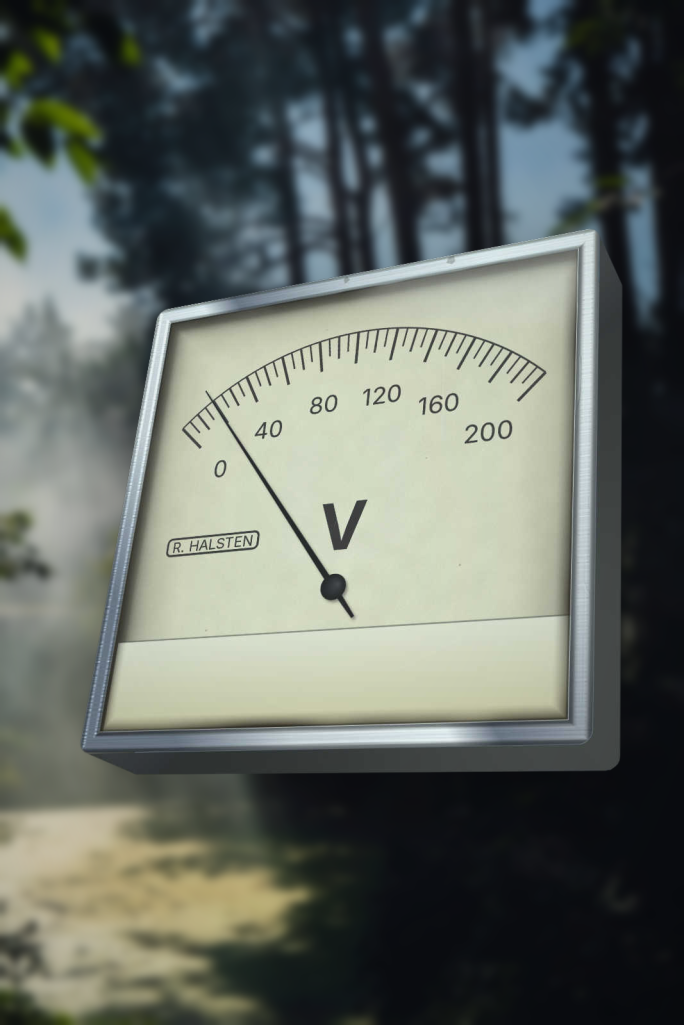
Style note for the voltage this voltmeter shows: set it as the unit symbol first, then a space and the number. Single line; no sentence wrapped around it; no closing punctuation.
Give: V 20
